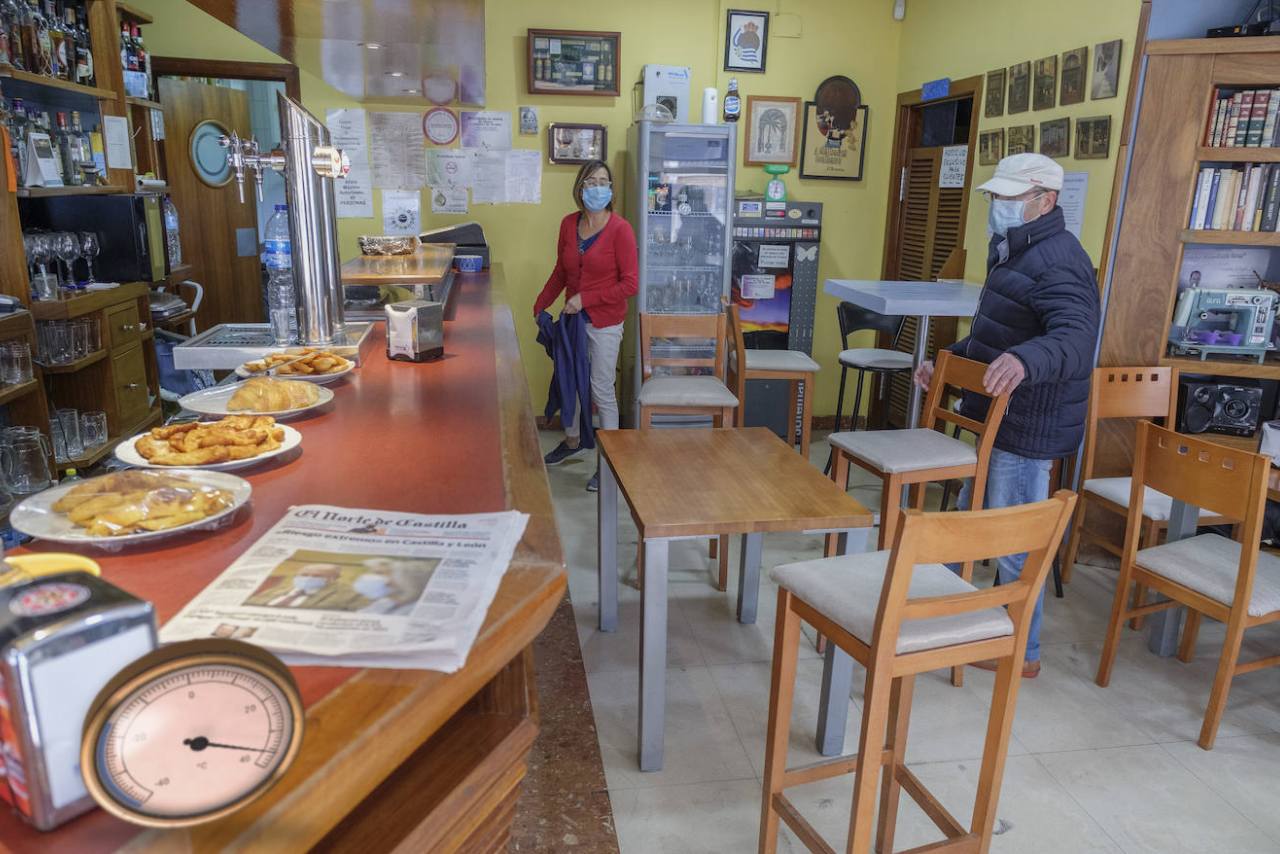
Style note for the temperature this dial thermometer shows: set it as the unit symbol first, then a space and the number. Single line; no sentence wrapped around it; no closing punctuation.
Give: °C 35
